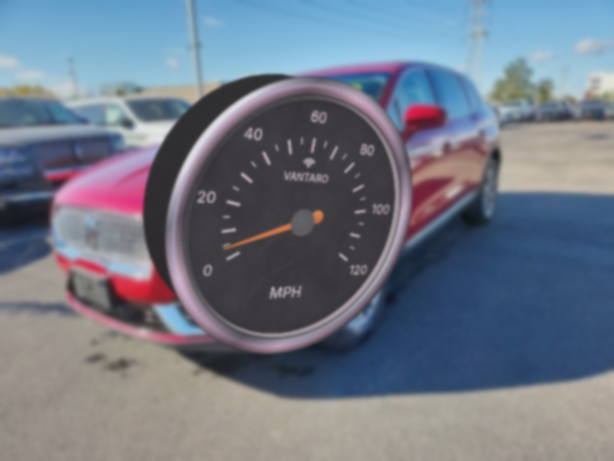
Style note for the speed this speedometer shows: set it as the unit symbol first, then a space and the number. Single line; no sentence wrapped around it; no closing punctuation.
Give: mph 5
